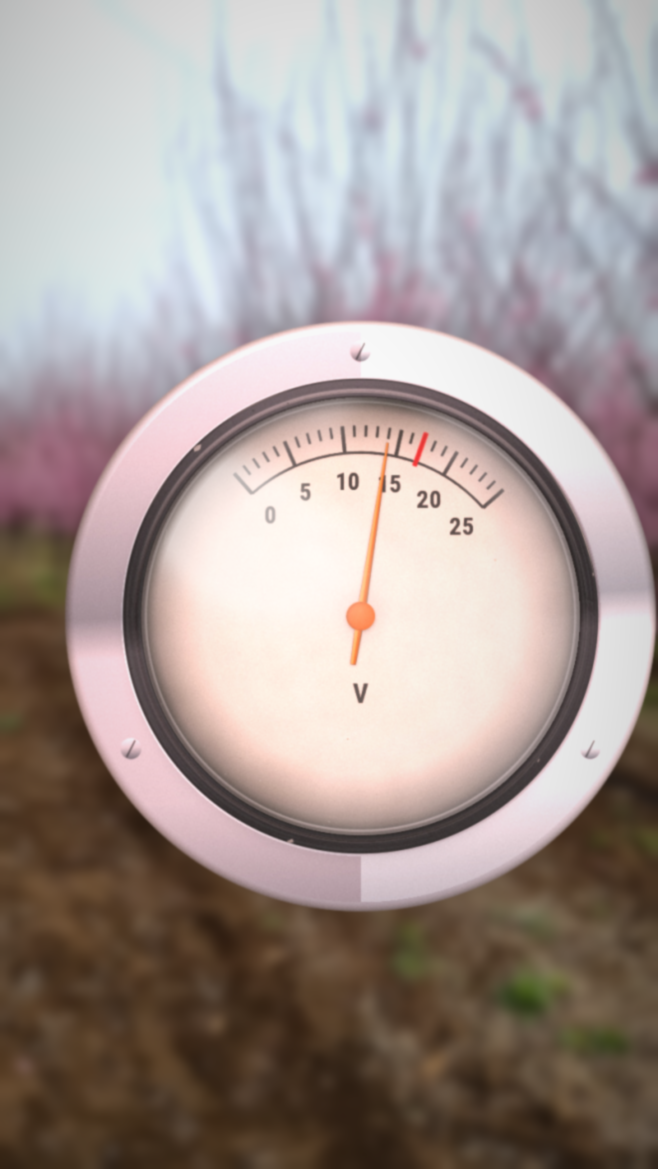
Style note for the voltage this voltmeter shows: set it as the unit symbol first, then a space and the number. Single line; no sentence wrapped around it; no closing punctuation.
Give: V 14
